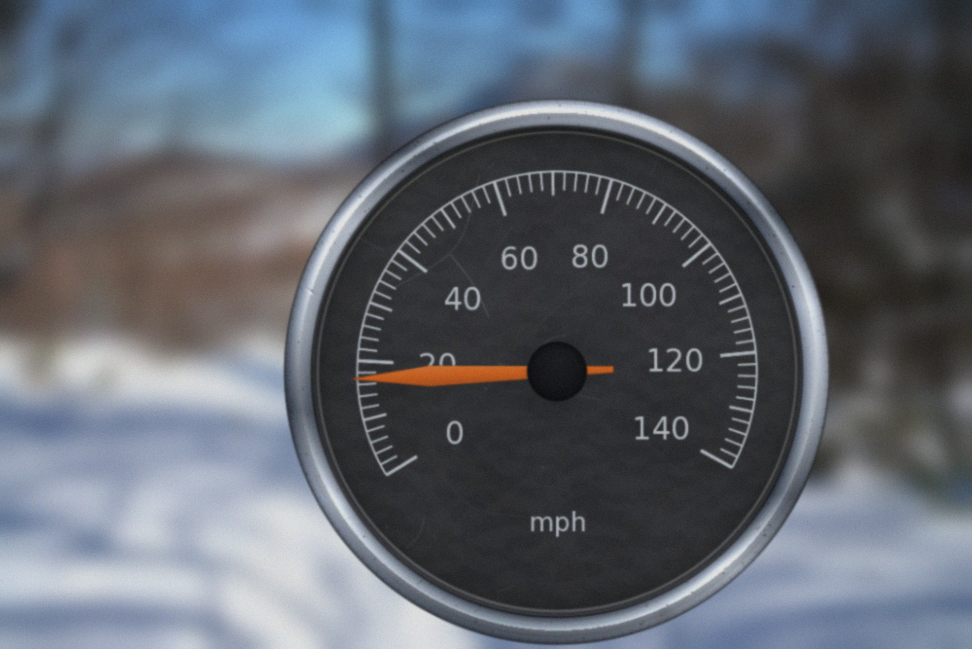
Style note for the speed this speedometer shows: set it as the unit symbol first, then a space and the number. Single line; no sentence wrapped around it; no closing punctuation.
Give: mph 17
